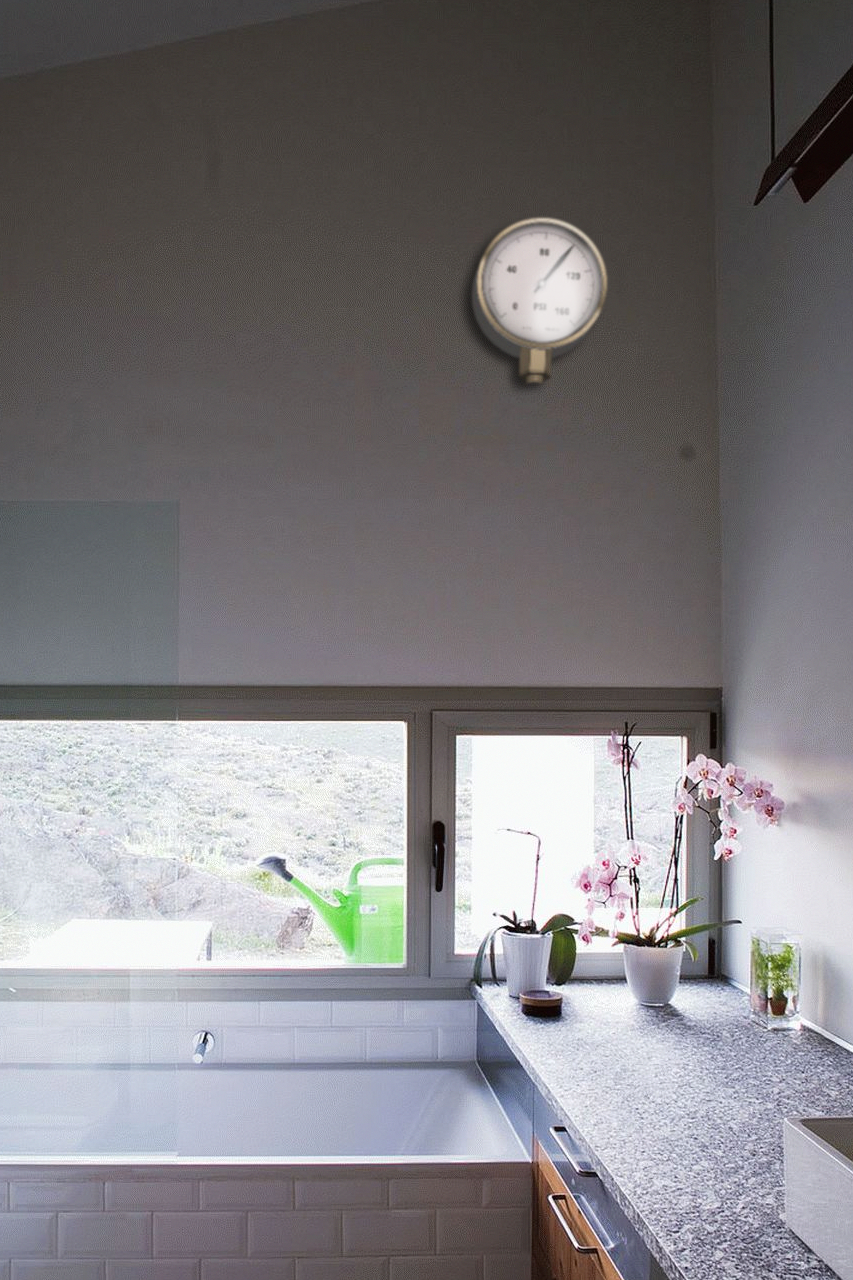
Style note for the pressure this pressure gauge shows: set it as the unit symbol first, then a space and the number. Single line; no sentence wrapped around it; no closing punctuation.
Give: psi 100
